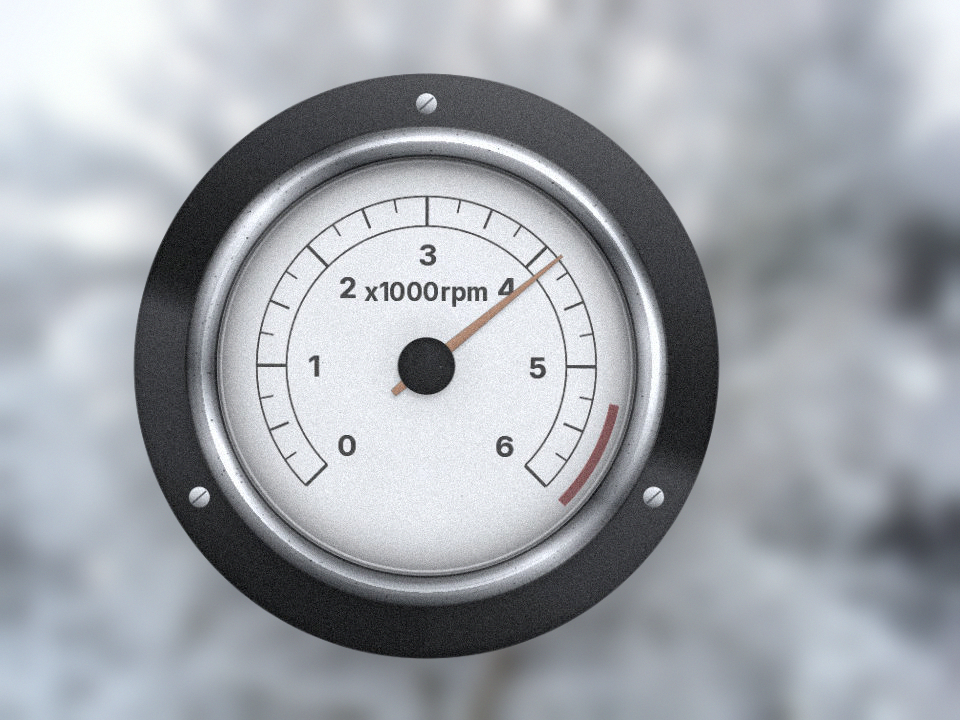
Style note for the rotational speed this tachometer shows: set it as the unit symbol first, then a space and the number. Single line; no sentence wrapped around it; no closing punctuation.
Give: rpm 4125
